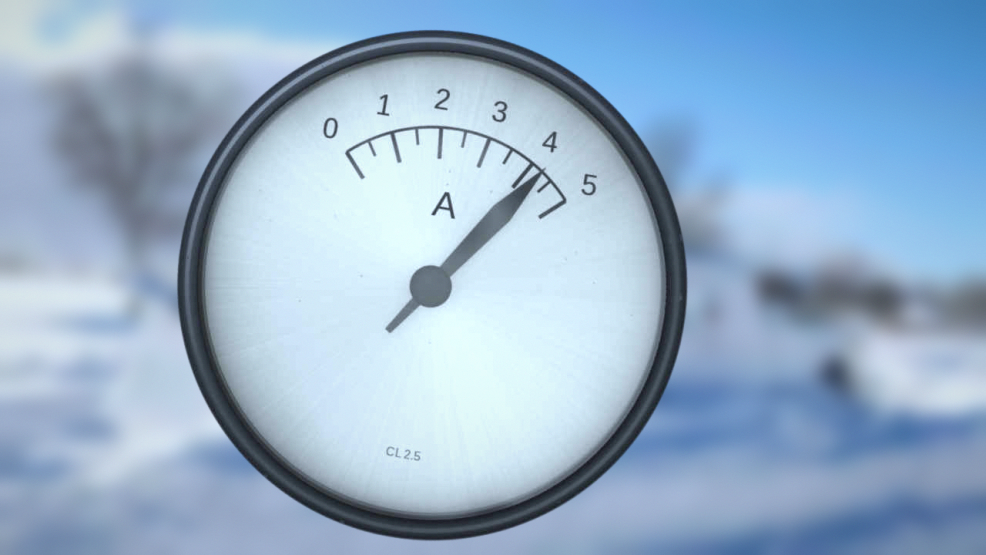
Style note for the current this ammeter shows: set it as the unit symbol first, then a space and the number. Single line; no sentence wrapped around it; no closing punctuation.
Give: A 4.25
